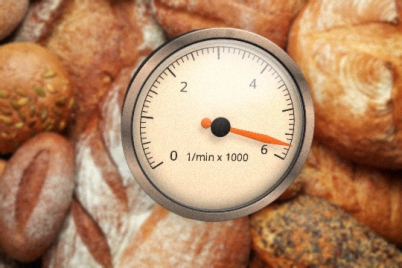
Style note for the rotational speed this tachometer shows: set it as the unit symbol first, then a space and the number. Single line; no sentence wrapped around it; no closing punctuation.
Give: rpm 5700
